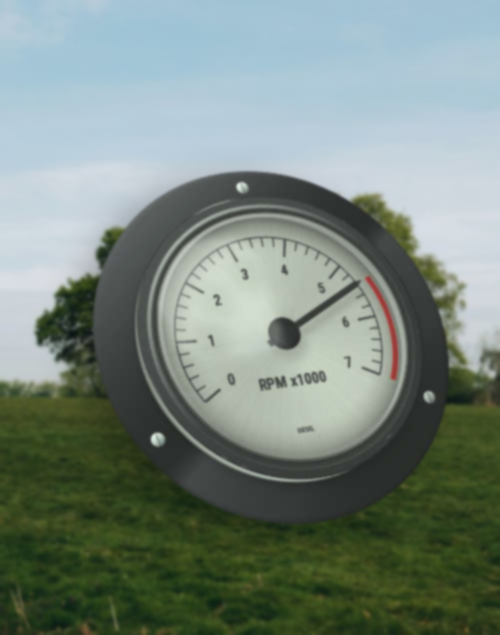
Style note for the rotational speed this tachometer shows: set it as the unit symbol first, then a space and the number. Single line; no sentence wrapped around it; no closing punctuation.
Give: rpm 5400
